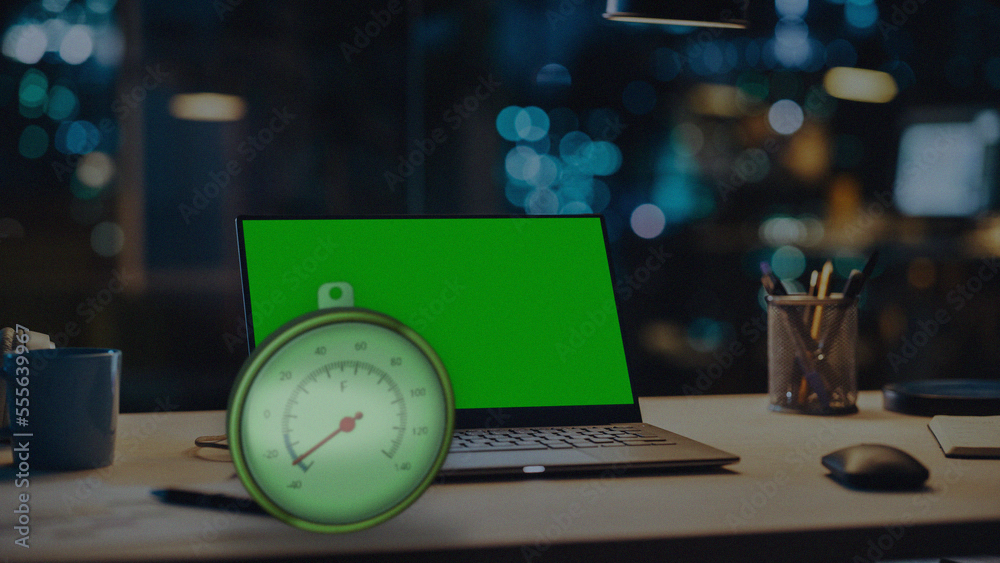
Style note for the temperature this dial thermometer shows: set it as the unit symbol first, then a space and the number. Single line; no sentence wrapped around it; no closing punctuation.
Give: °F -30
